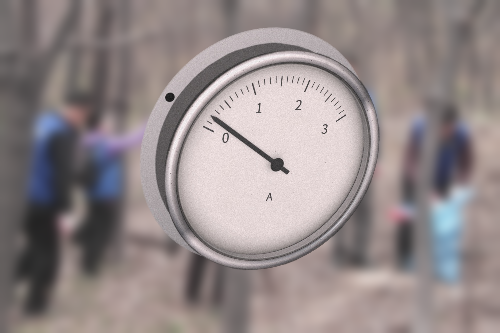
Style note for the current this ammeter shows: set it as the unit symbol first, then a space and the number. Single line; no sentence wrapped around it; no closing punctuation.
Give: A 0.2
